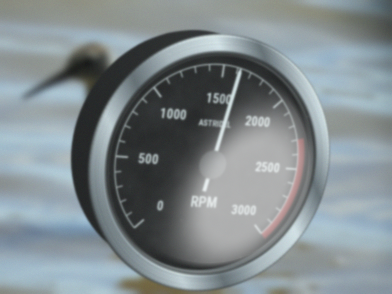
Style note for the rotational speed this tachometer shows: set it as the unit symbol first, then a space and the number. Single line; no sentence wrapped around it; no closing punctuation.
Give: rpm 1600
